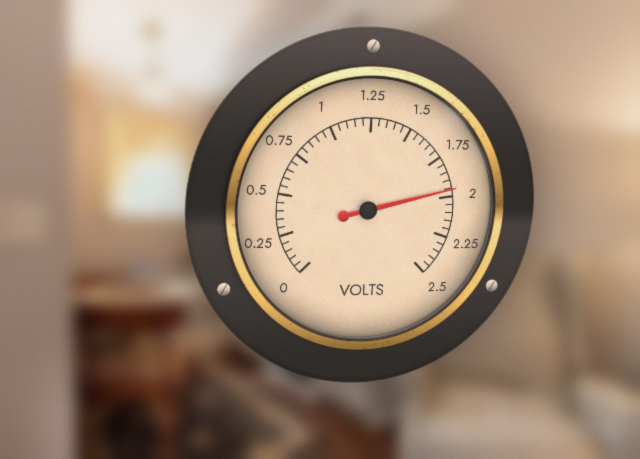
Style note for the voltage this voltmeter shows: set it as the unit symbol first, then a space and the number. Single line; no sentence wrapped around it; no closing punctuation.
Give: V 1.95
